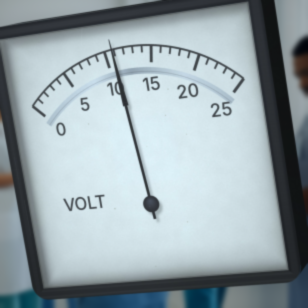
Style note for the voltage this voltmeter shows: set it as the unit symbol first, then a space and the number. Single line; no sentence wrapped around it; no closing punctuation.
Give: V 11
